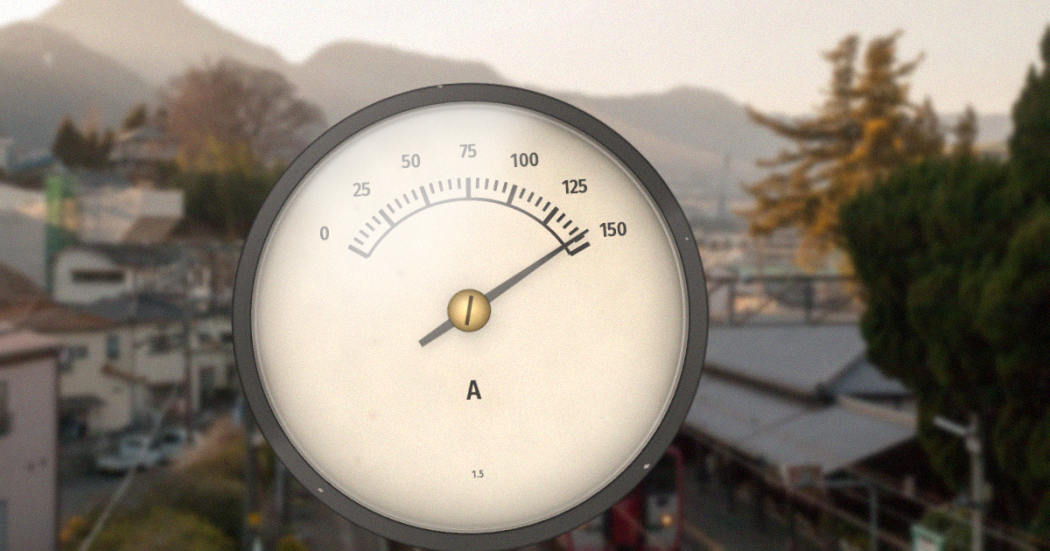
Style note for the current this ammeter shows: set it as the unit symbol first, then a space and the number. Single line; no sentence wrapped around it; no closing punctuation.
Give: A 145
